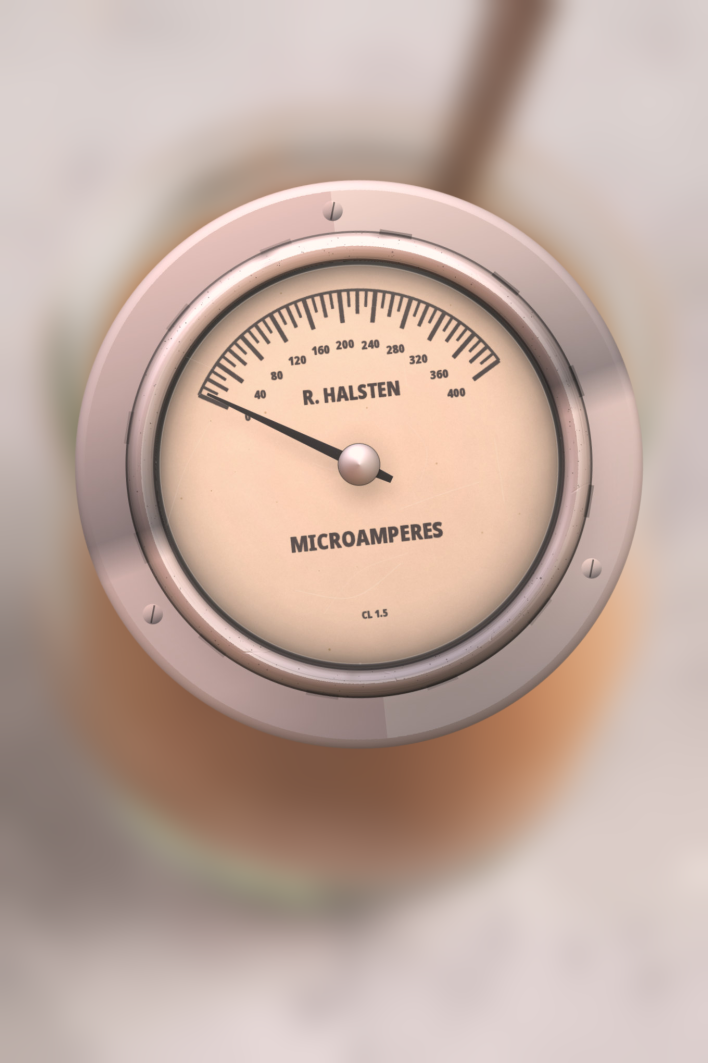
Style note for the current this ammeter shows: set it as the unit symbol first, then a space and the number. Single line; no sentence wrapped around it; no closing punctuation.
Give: µA 5
